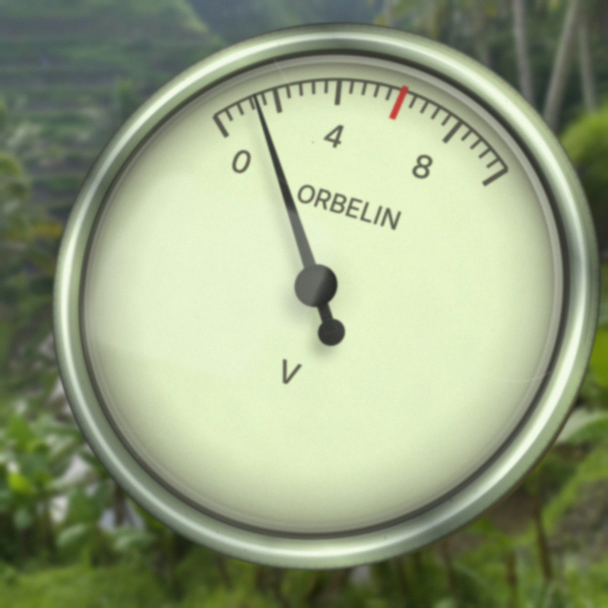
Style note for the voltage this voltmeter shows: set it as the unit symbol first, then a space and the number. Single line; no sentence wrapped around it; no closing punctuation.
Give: V 1.4
